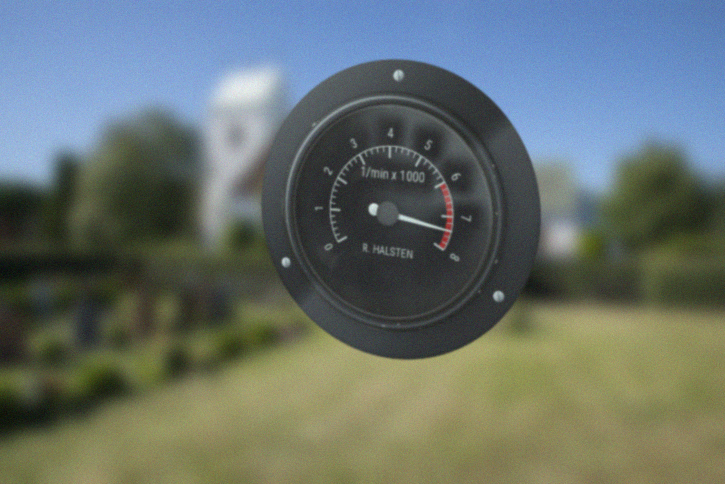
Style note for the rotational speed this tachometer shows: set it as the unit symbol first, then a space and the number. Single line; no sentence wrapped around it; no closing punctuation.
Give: rpm 7400
